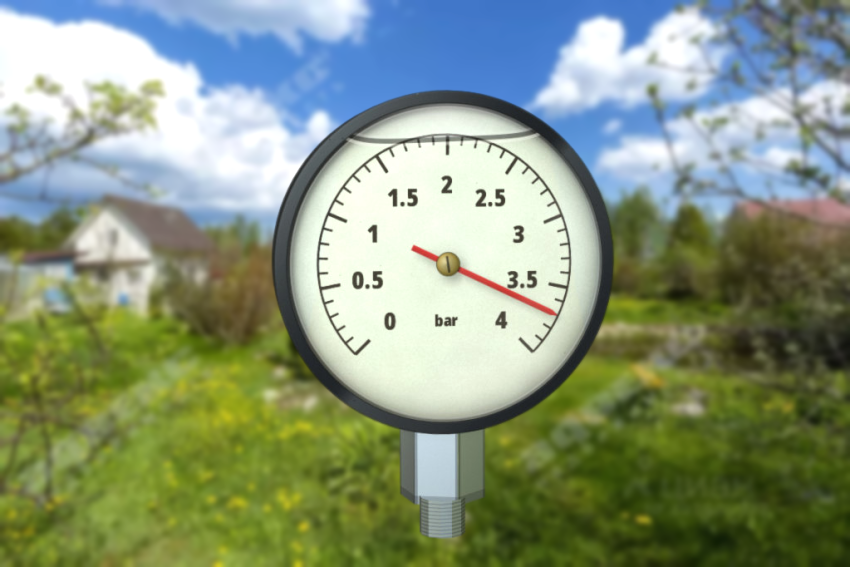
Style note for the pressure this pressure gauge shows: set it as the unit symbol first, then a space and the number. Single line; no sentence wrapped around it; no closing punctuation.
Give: bar 3.7
